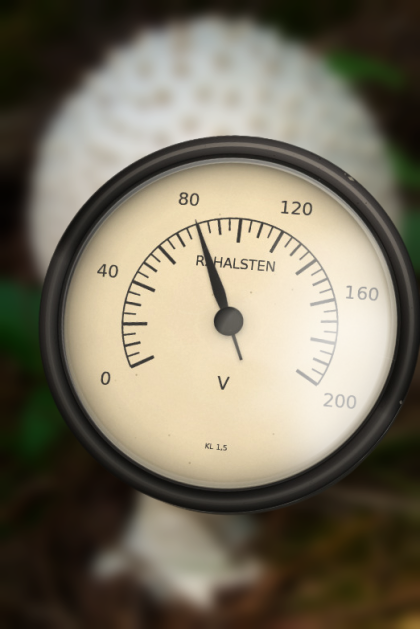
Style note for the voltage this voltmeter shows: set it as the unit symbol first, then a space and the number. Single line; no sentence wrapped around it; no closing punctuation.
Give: V 80
